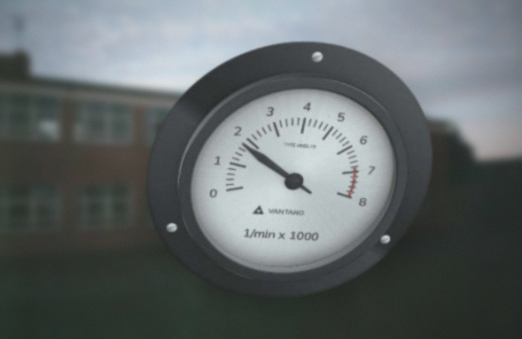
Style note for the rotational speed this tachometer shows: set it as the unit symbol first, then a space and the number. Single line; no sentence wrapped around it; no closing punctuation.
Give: rpm 1800
